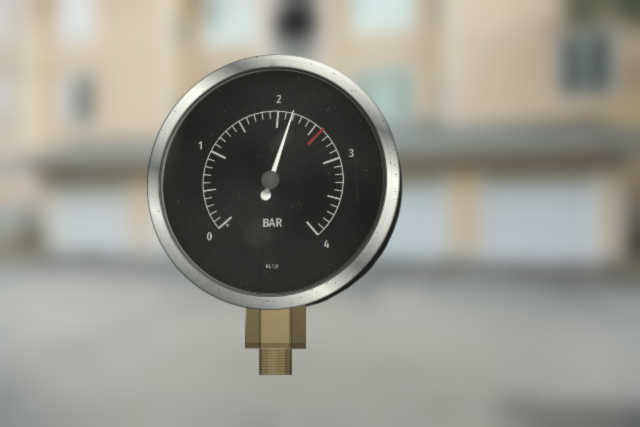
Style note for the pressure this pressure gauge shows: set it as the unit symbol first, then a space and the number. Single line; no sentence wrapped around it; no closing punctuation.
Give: bar 2.2
